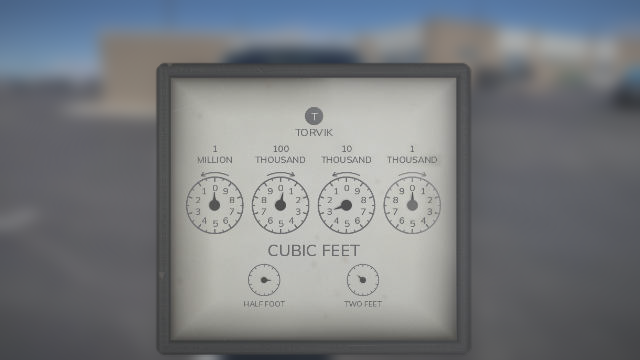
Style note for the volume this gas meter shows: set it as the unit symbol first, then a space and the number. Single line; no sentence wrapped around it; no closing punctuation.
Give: ft³ 3000
